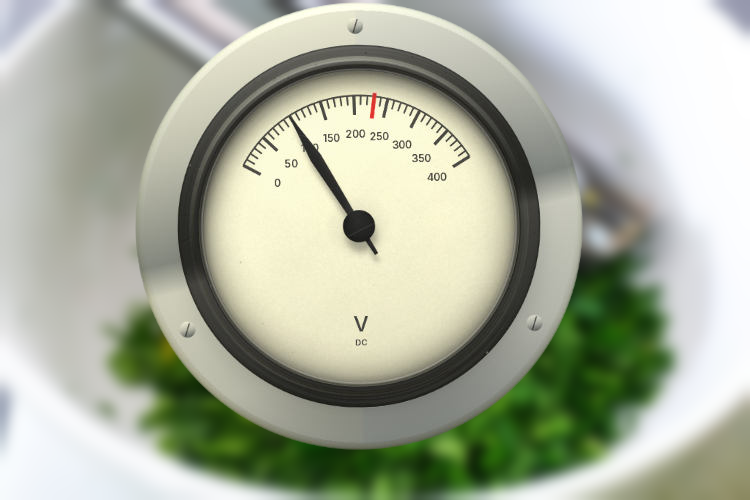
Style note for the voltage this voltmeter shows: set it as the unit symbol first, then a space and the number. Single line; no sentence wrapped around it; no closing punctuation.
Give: V 100
